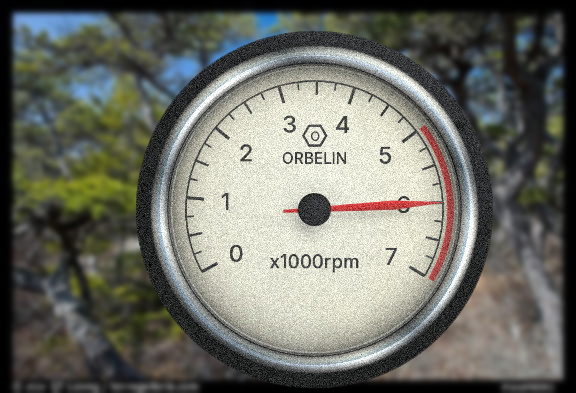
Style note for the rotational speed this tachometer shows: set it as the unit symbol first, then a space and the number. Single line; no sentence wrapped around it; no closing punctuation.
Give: rpm 6000
